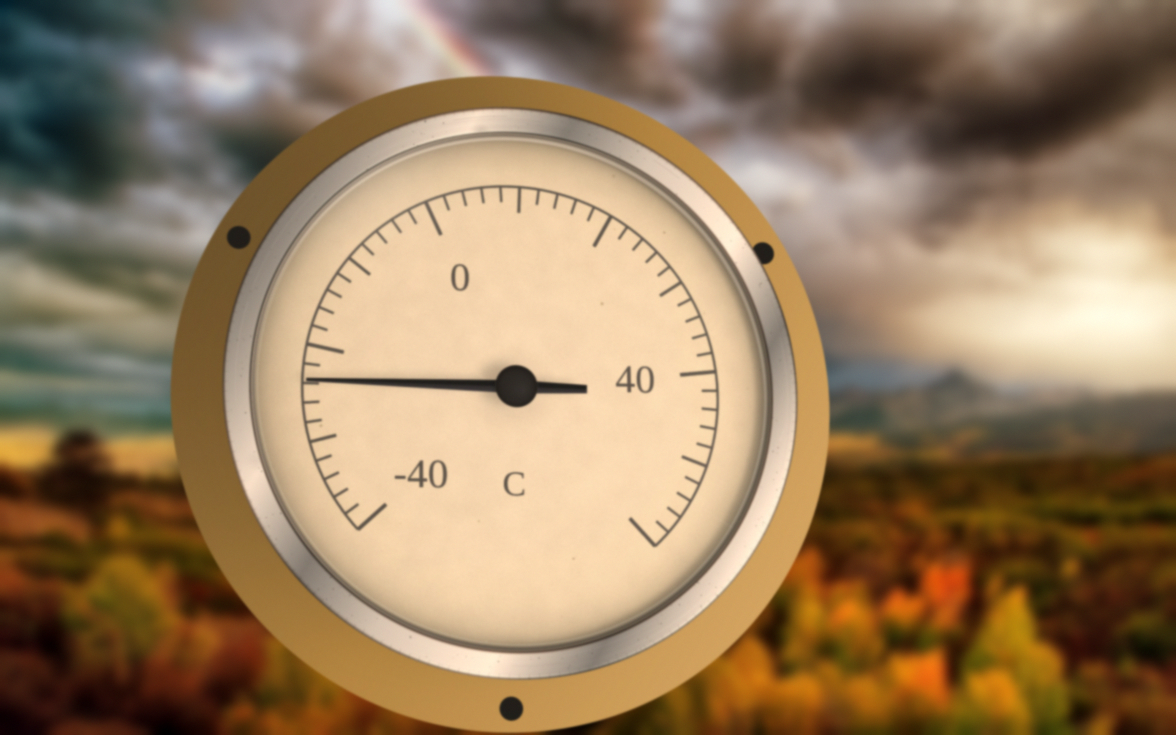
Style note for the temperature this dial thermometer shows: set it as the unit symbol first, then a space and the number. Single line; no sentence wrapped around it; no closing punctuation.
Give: °C -24
